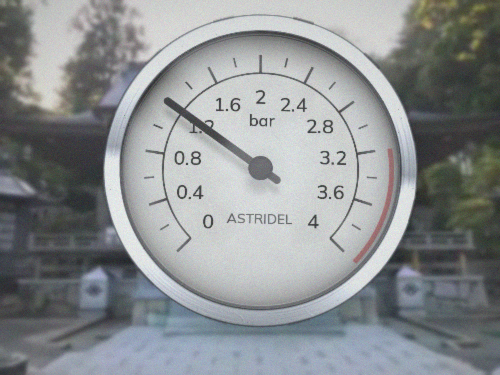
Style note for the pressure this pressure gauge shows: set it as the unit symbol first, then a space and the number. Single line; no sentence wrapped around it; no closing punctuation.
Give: bar 1.2
